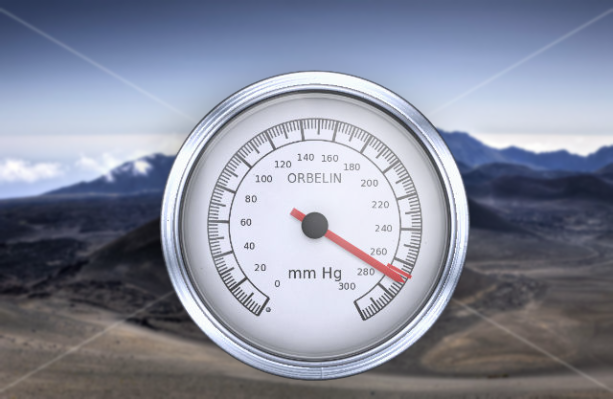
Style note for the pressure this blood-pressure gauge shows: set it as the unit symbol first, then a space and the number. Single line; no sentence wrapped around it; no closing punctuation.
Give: mmHg 270
